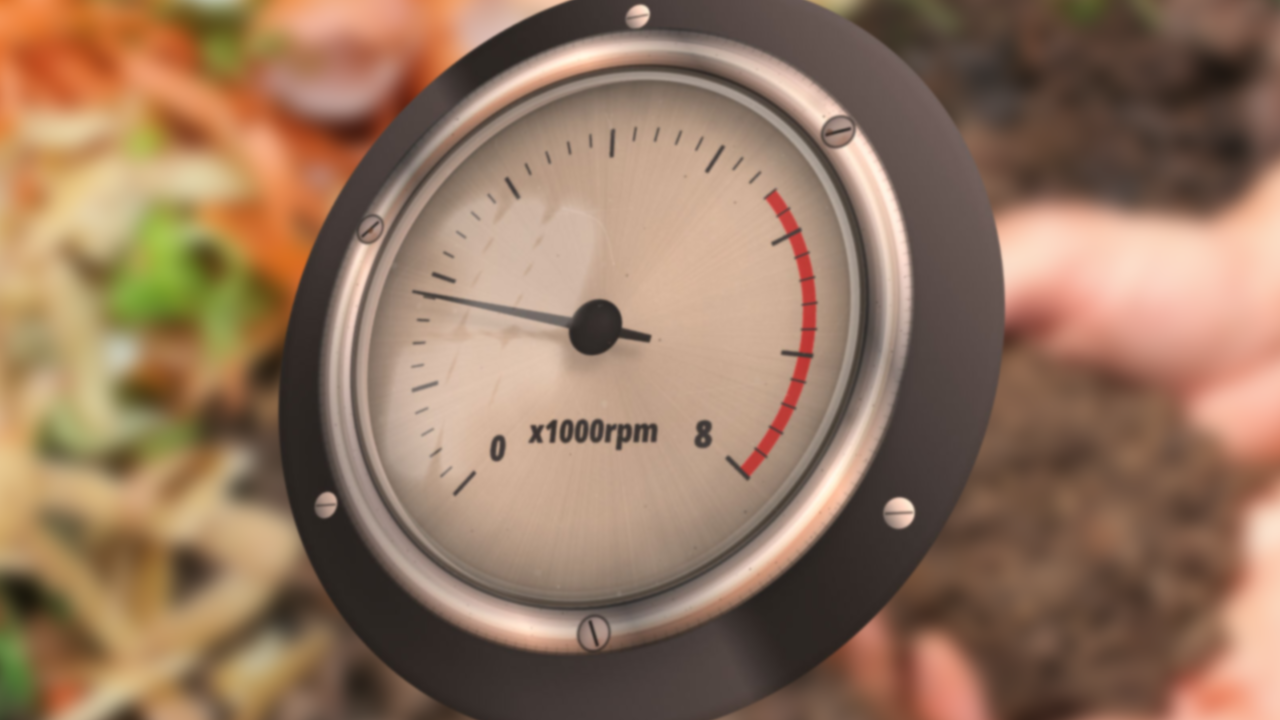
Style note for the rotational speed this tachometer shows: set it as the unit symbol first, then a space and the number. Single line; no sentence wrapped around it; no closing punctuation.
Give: rpm 1800
